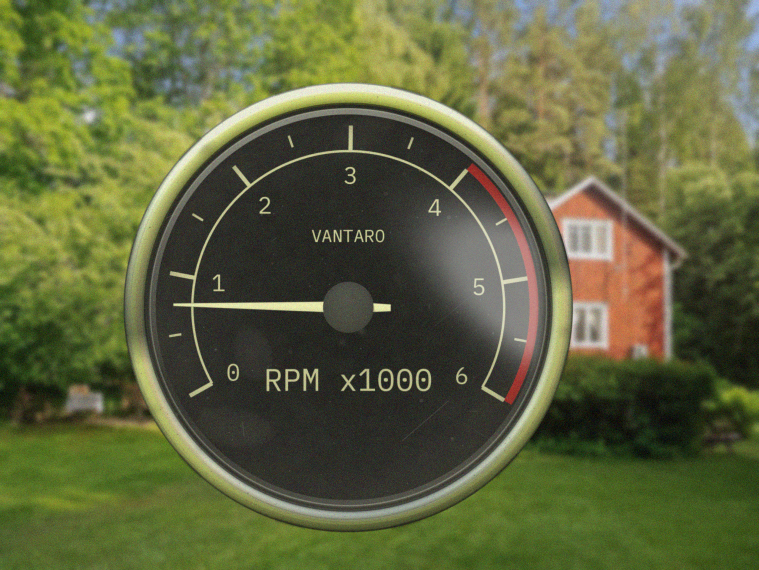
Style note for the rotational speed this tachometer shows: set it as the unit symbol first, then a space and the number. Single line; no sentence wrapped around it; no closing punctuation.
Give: rpm 750
